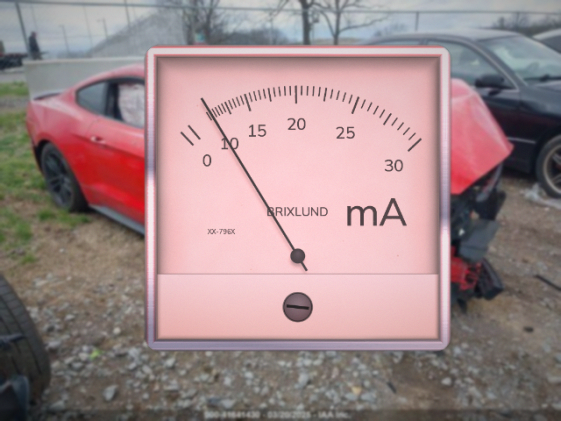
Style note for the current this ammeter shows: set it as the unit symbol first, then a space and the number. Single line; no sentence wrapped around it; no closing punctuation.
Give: mA 10
